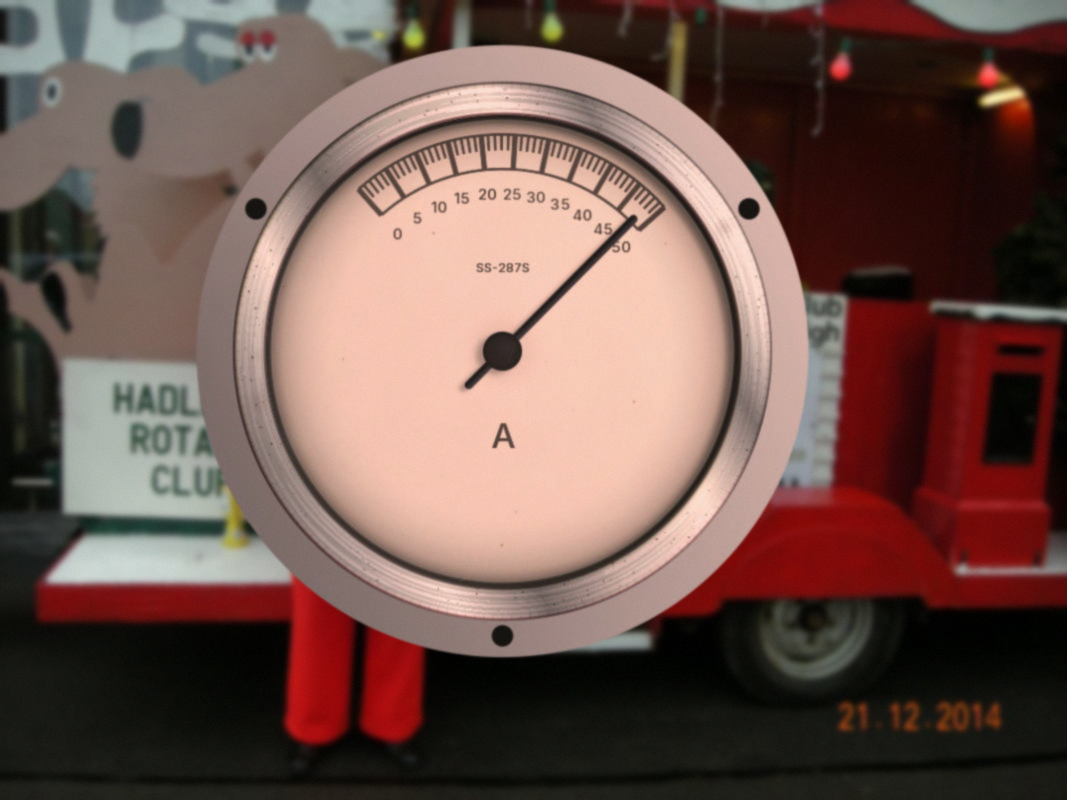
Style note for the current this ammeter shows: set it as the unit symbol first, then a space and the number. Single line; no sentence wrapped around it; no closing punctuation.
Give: A 48
